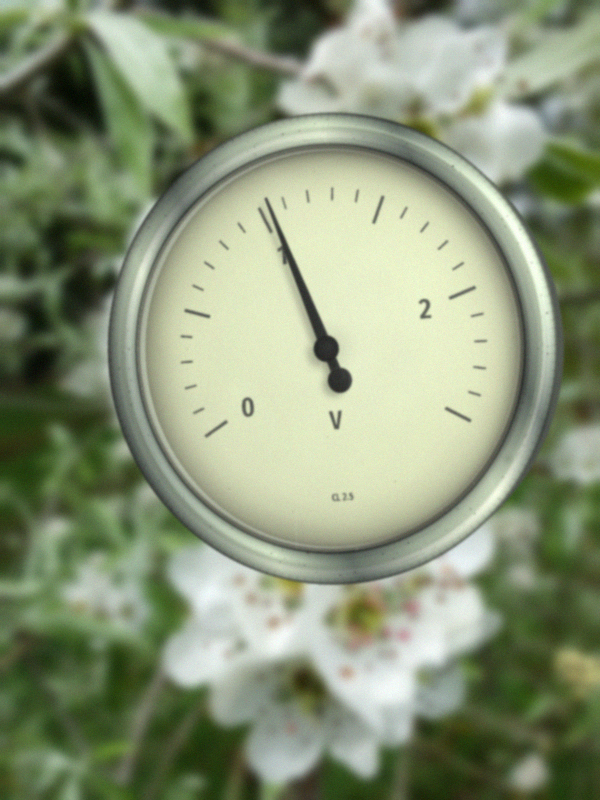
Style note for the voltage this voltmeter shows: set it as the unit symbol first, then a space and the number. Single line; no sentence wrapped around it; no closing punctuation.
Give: V 1.05
